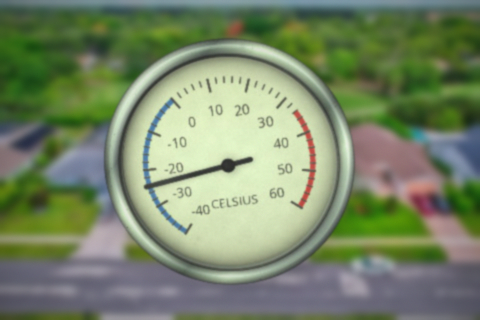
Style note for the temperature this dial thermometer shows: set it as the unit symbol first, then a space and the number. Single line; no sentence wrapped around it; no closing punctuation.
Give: °C -24
